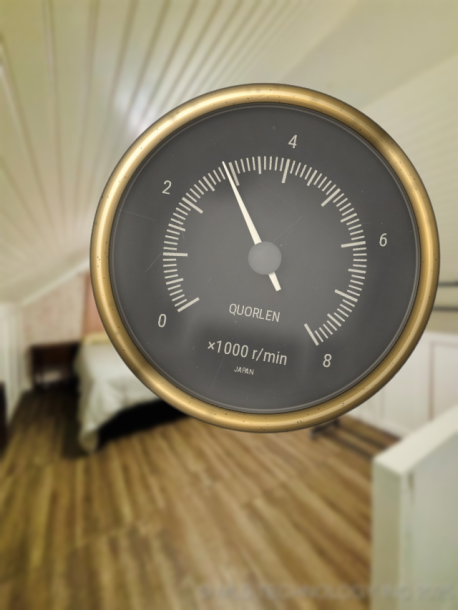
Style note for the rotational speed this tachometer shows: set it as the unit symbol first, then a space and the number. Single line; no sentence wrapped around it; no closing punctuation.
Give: rpm 2900
